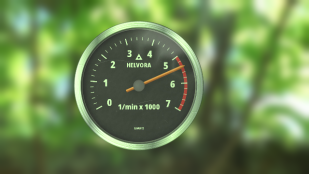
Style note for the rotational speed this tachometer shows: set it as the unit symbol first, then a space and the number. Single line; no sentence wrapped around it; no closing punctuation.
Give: rpm 5400
